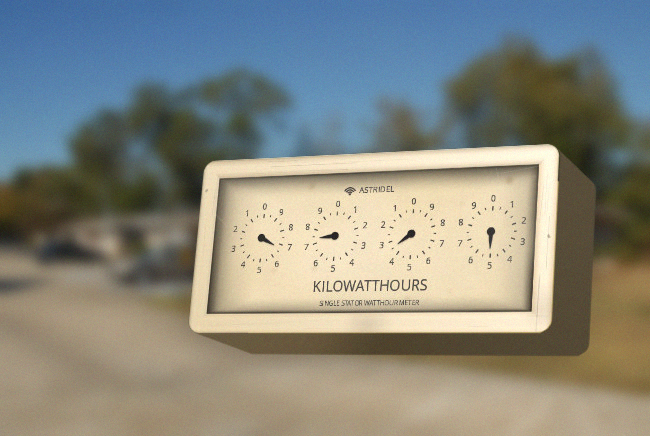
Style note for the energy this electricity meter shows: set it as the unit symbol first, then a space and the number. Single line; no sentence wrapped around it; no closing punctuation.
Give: kWh 6735
